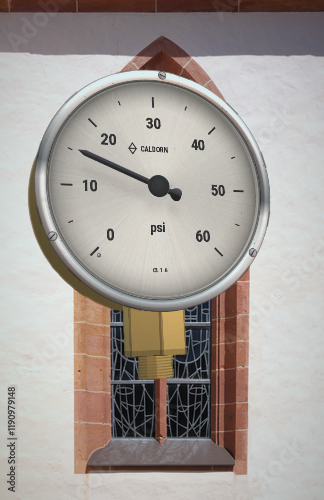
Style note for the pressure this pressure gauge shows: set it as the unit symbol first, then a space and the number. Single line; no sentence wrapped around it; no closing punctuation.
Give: psi 15
